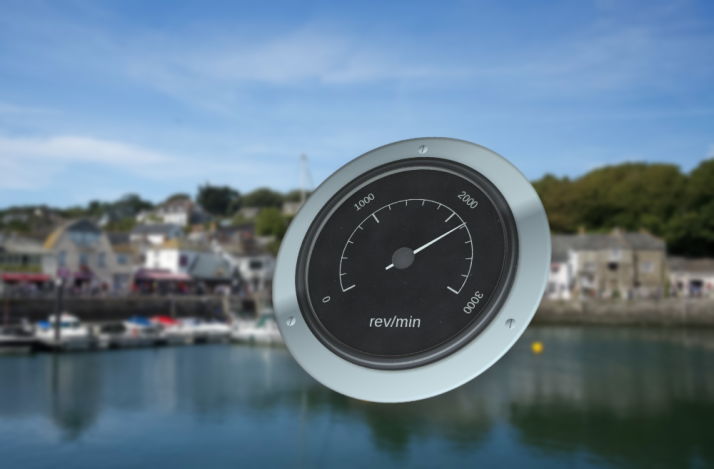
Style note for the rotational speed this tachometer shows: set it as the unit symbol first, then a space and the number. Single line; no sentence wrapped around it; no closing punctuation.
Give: rpm 2200
